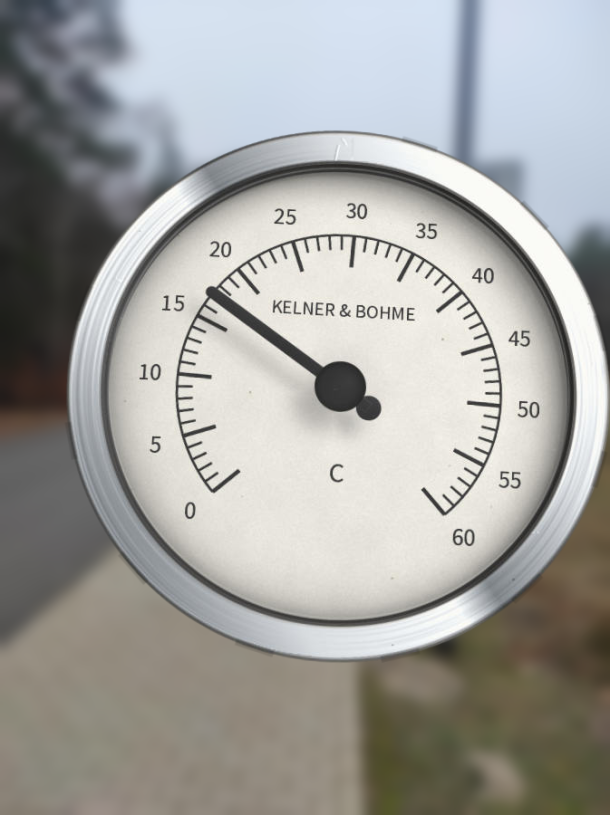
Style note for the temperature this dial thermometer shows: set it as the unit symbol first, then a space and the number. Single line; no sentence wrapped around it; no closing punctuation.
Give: °C 17
